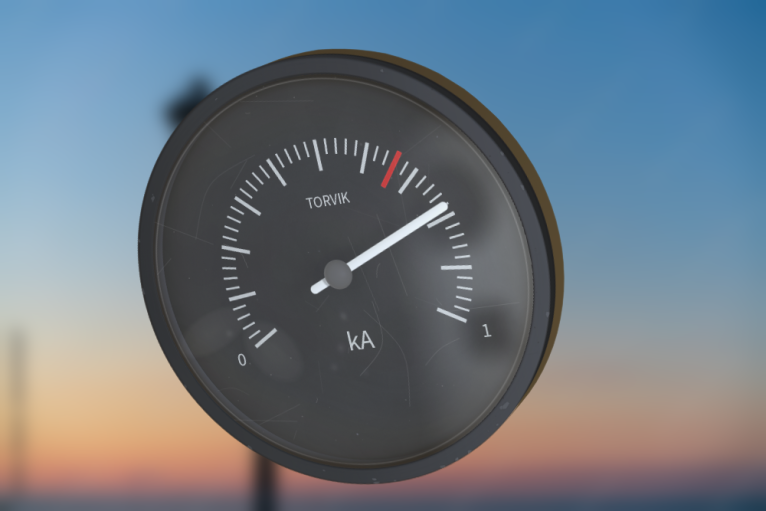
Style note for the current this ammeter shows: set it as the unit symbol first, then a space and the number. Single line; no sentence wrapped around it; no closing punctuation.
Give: kA 0.78
